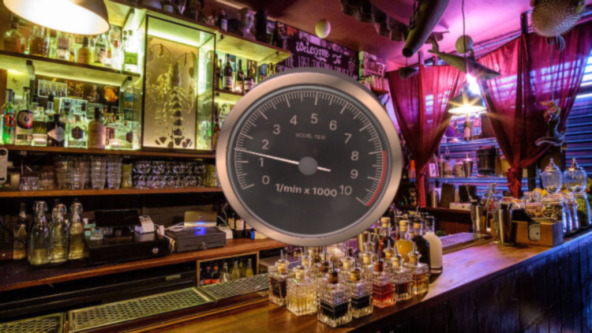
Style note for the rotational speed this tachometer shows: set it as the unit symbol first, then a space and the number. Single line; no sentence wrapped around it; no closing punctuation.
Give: rpm 1500
